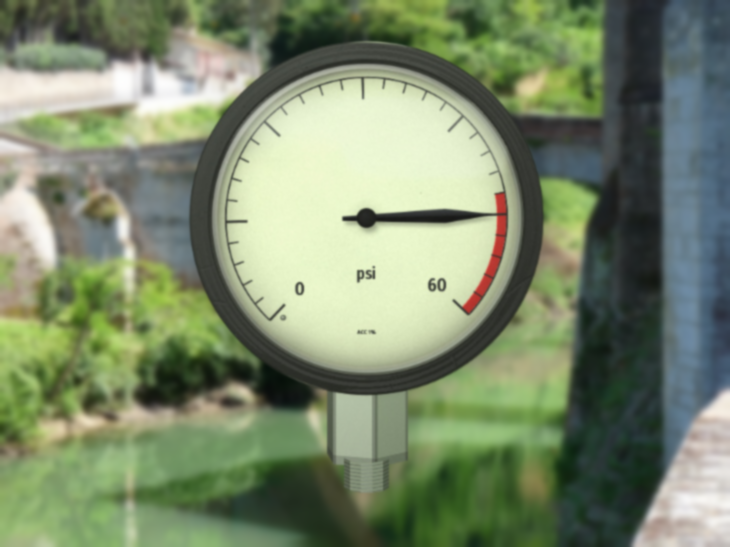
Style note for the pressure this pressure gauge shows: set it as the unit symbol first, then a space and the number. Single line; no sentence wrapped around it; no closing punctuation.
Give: psi 50
